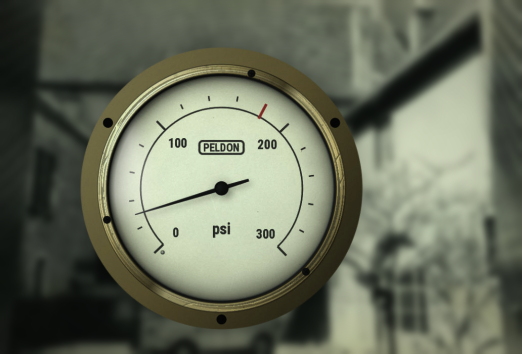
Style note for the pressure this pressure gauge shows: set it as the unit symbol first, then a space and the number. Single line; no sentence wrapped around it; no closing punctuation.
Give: psi 30
